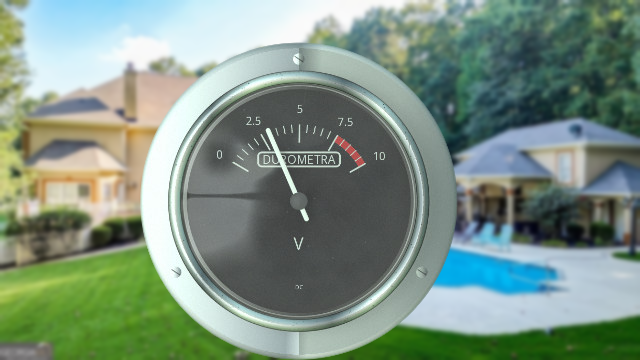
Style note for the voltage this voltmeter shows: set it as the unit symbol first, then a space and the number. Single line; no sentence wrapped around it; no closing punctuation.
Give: V 3
